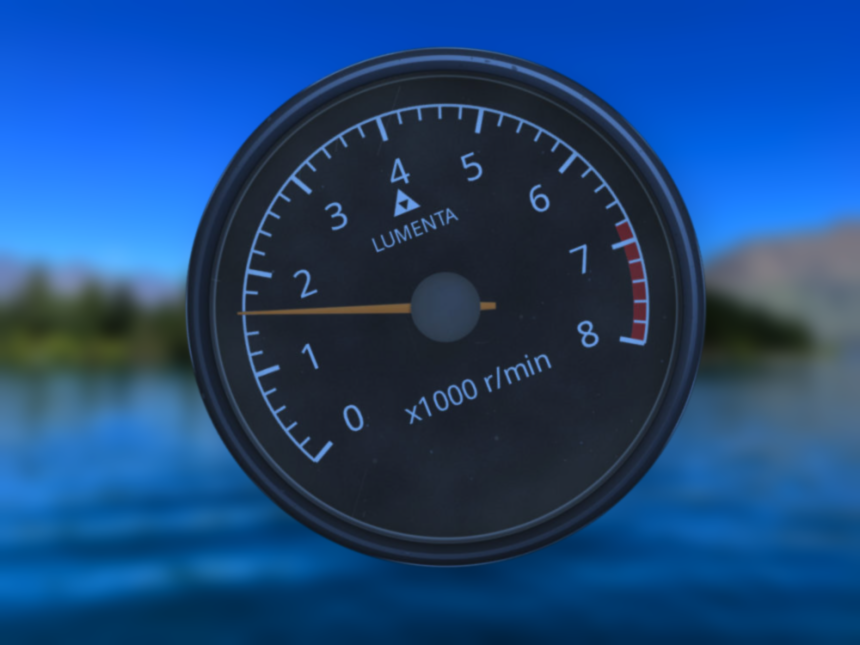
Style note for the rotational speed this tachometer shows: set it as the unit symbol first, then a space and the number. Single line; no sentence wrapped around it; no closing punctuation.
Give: rpm 1600
